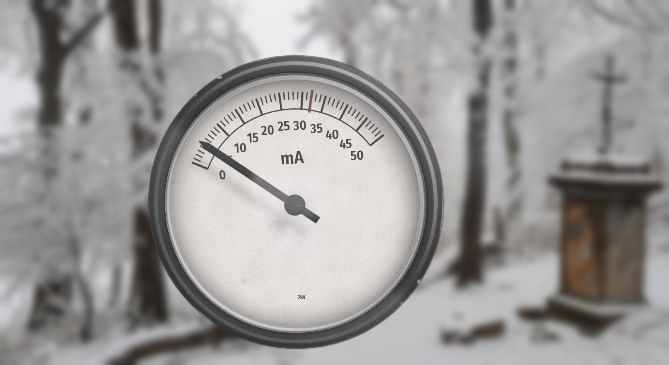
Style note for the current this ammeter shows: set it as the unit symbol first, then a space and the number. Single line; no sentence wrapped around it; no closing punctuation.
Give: mA 5
